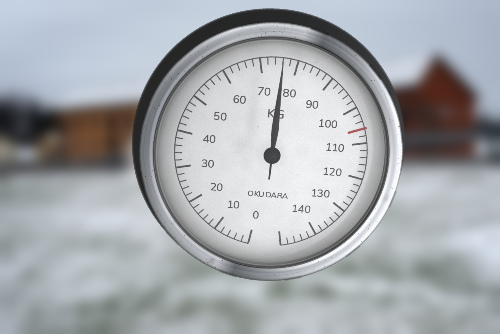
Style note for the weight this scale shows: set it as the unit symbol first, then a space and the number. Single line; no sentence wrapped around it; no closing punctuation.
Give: kg 76
